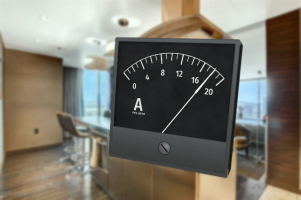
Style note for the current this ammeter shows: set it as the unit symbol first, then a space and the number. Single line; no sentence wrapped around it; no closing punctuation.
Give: A 18
